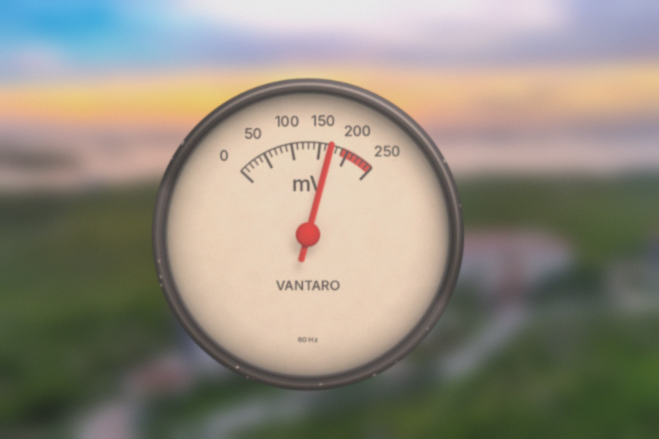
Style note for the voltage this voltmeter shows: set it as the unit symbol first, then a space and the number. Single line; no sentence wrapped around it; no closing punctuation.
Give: mV 170
